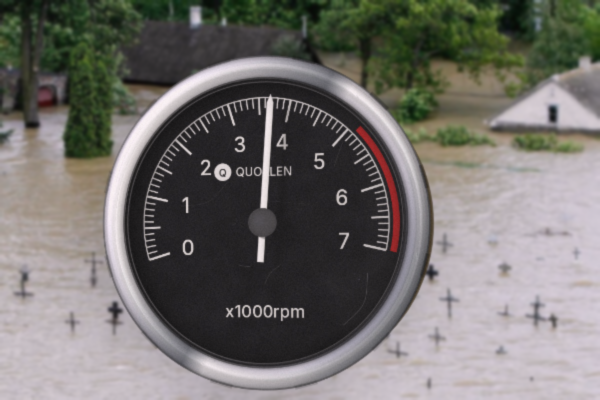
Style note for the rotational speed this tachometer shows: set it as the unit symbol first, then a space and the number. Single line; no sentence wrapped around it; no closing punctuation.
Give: rpm 3700
